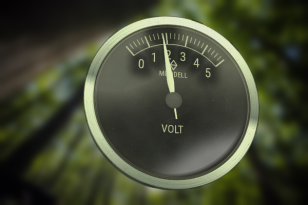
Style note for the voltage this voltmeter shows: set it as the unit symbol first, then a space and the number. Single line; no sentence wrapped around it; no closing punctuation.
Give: V 1.8
